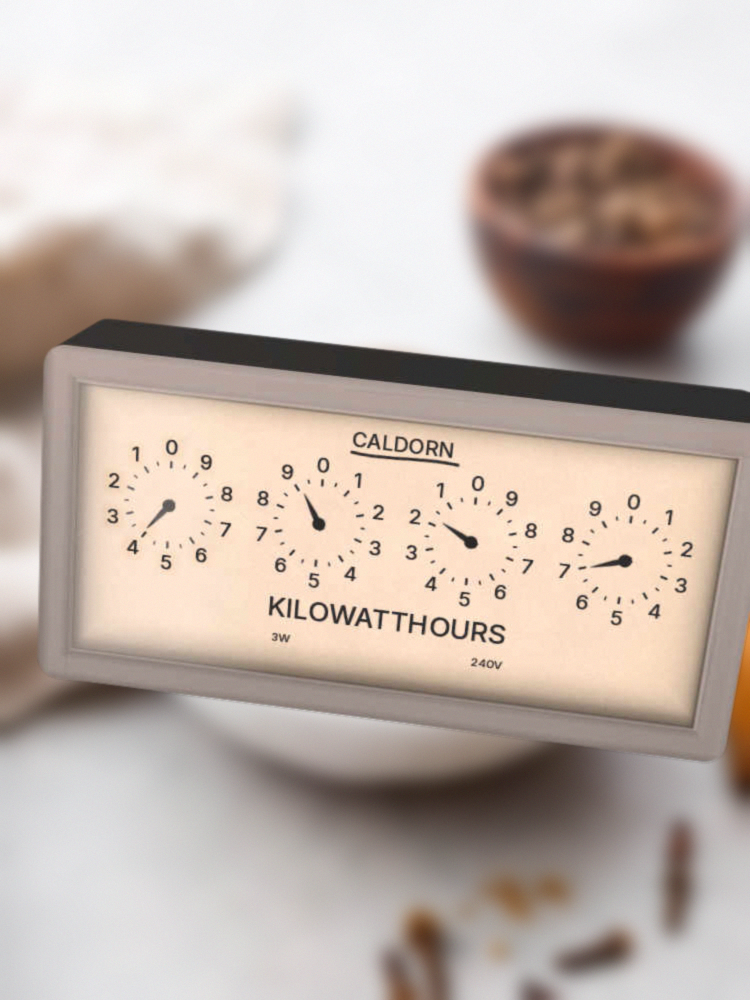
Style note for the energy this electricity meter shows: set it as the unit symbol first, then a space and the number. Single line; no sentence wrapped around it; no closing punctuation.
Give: kWh 3917
